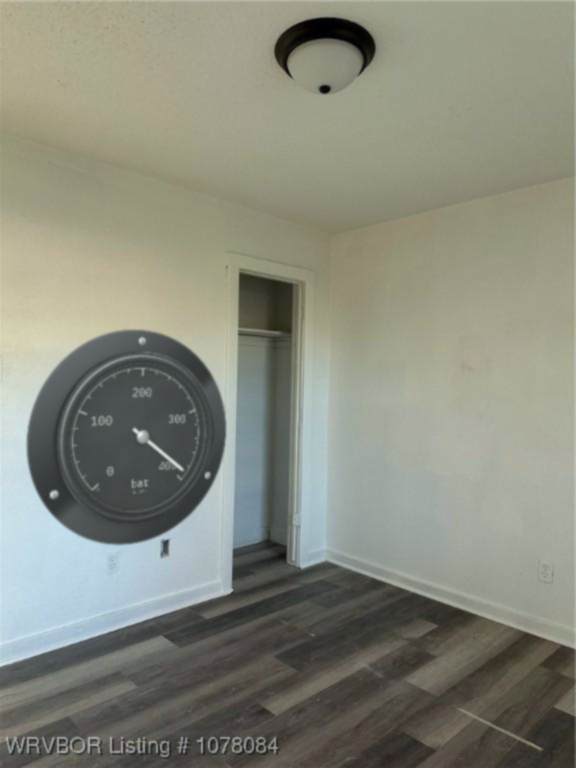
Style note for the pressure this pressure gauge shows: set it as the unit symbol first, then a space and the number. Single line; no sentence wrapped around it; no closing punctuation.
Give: bar 390
